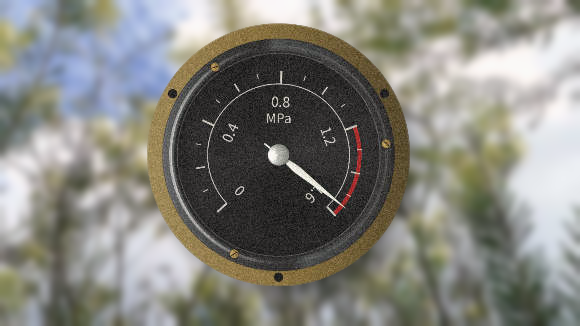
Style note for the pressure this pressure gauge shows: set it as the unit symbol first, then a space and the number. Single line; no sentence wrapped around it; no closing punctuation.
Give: MPa 1.55
